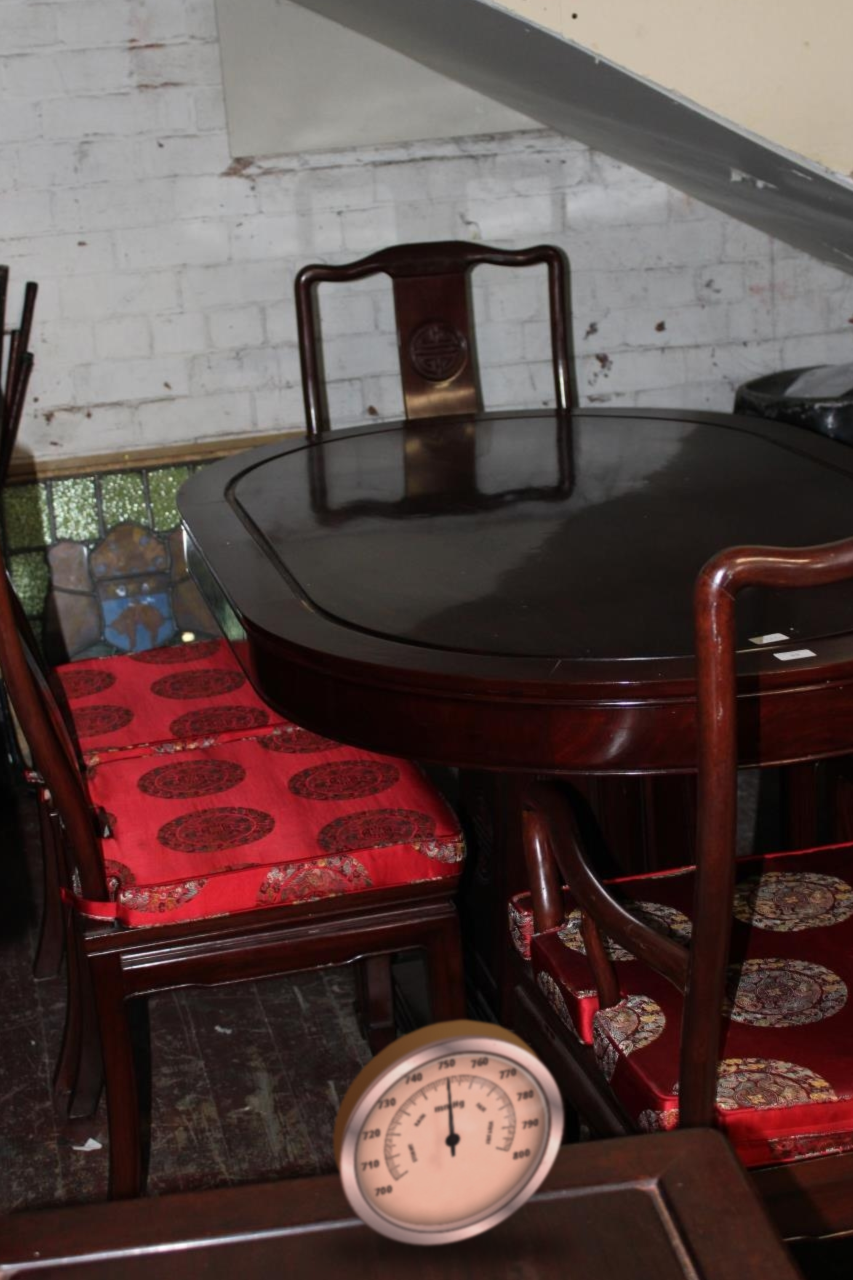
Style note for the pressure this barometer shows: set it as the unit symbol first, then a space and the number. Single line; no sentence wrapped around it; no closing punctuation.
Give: mmHg 750
